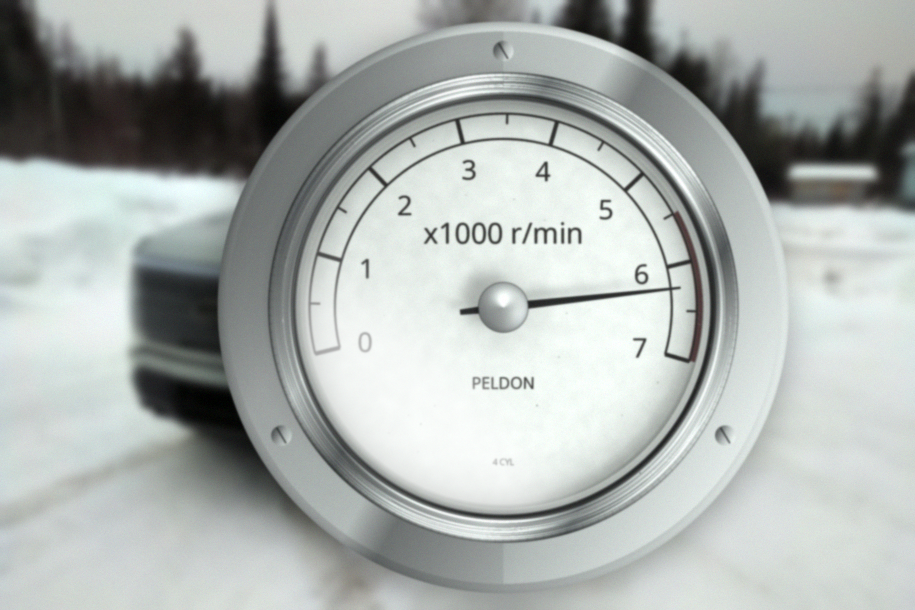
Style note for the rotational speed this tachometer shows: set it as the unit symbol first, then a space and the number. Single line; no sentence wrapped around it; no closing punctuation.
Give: rpm 6250
